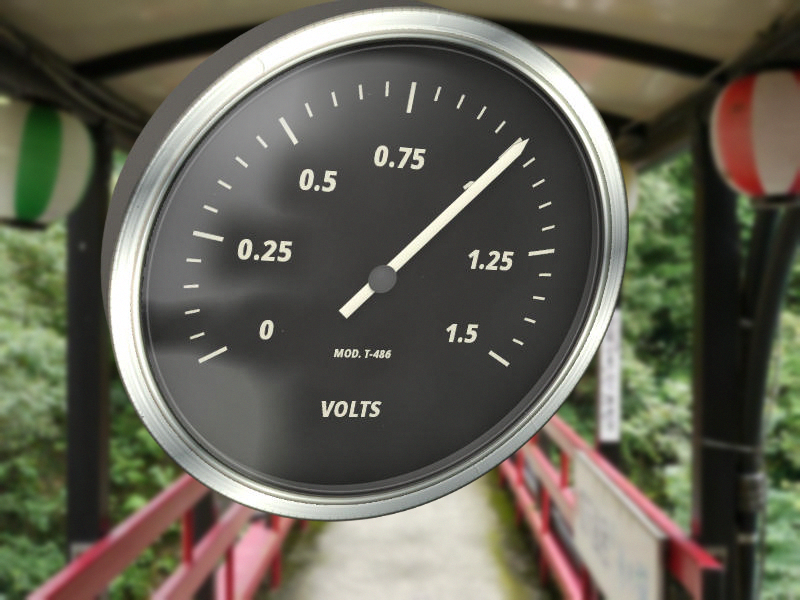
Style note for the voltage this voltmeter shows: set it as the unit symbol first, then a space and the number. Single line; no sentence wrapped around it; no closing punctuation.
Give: V 1
